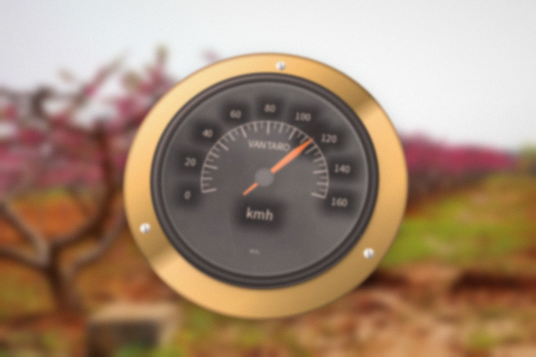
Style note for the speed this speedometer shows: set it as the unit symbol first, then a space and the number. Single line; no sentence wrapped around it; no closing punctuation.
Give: km/h 115
